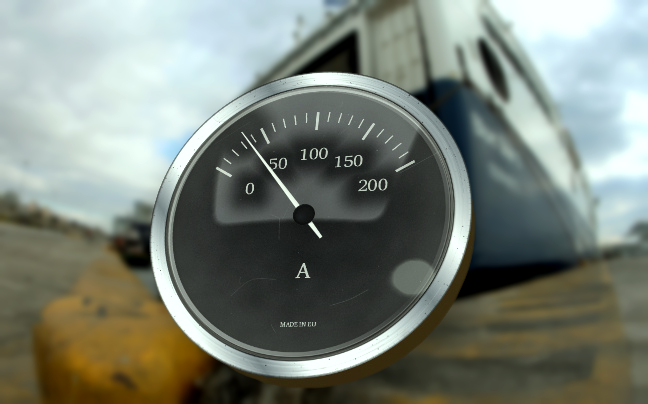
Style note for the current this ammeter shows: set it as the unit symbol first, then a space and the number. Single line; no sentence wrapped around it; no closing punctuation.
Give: A 35
